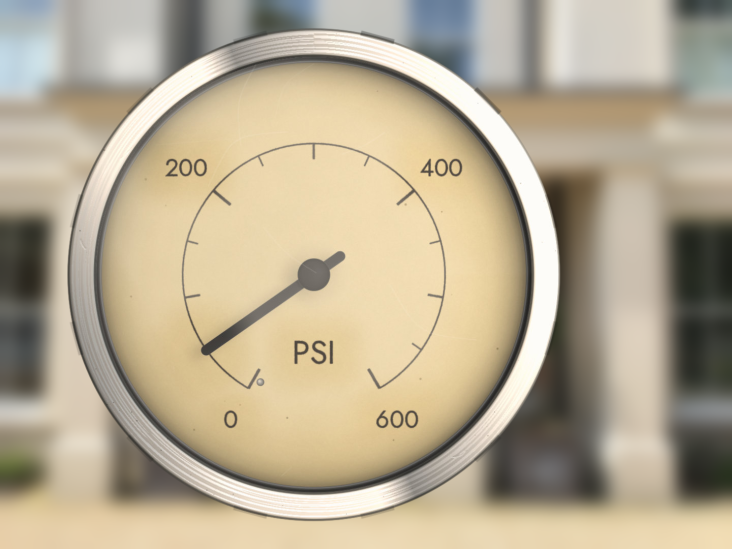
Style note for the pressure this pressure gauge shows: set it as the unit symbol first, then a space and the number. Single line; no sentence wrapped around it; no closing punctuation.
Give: psi 50
